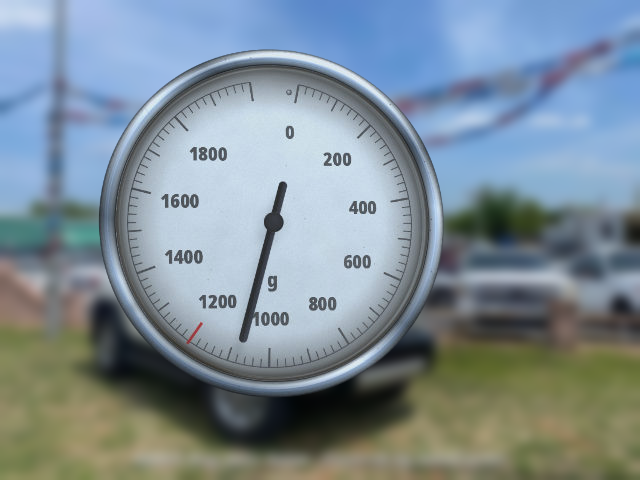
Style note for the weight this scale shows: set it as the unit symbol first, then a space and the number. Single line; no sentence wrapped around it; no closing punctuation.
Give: g 1080
